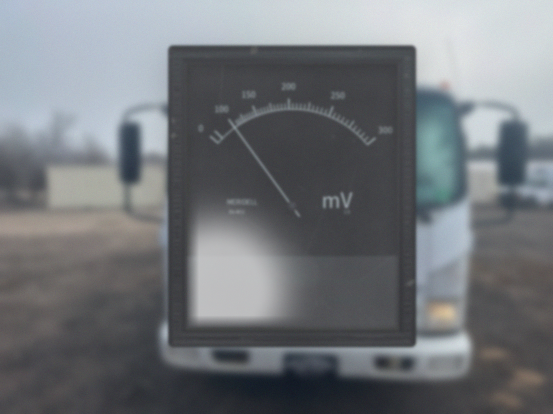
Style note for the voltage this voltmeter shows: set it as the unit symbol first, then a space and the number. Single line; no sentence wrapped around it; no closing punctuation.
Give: mV 100
